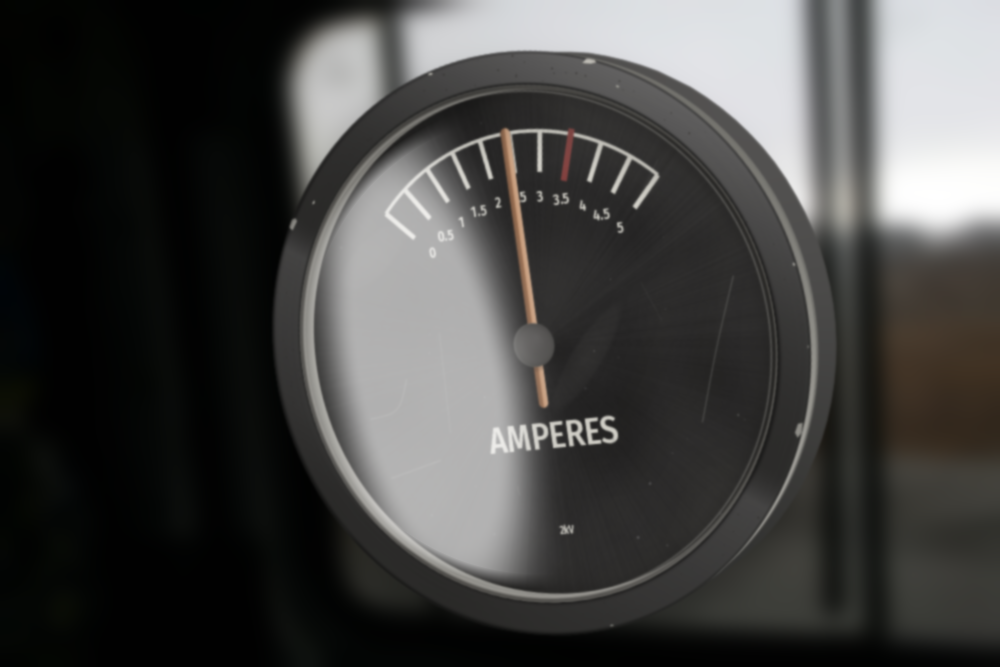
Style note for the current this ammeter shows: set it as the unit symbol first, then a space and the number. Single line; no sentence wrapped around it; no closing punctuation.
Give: A 2.5
